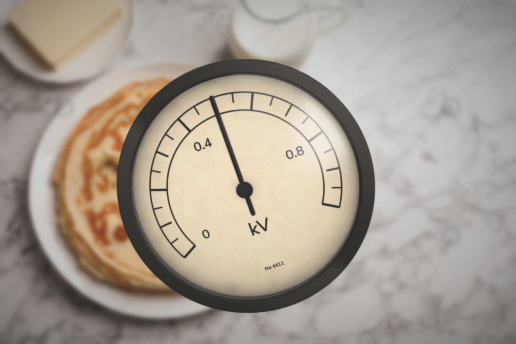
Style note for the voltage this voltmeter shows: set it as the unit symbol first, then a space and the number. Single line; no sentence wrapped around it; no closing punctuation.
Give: kV 0.5
